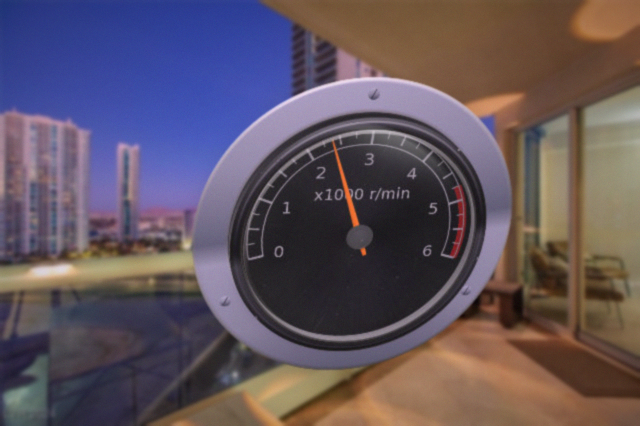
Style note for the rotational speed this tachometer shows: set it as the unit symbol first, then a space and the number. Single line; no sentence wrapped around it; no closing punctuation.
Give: rpm 2375
